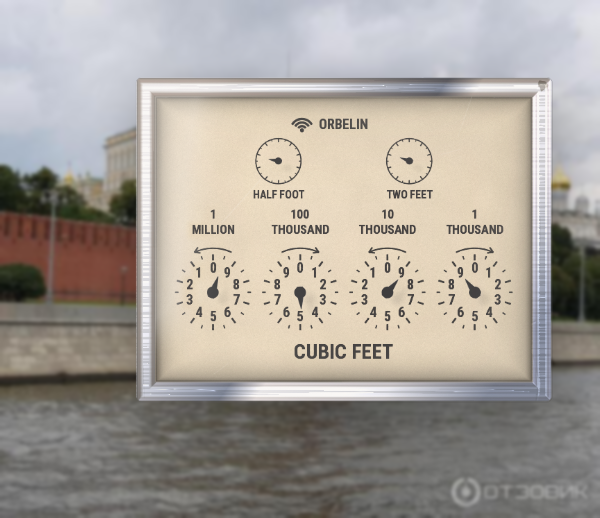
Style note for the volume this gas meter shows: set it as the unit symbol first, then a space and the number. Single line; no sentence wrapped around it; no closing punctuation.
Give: ft³ 948900
